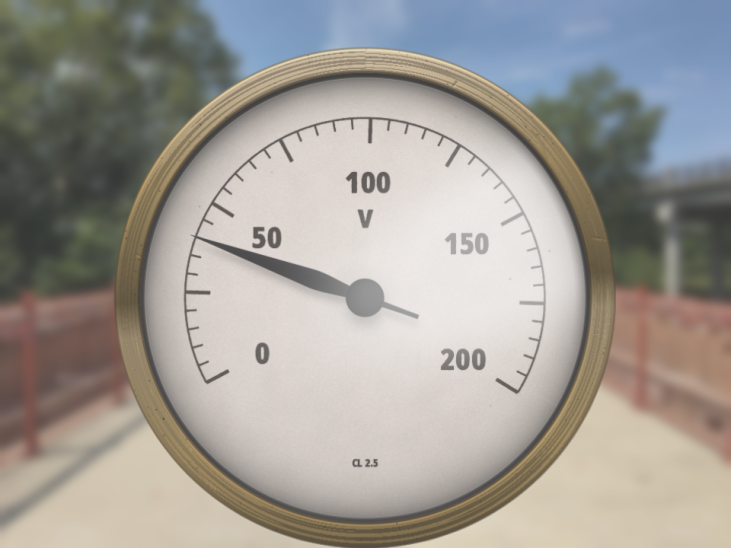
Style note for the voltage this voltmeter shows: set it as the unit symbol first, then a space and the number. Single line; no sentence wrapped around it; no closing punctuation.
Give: V 40
